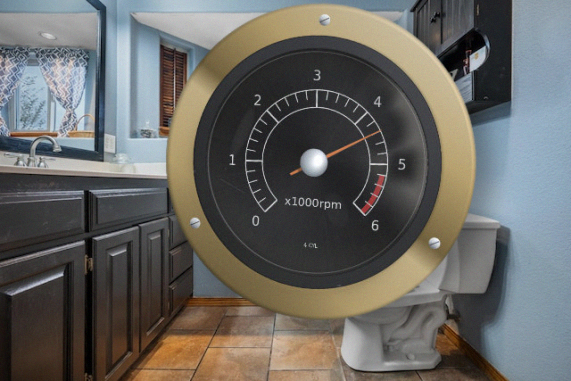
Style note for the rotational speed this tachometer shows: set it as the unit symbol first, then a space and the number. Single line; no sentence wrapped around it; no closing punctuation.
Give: rpm 4400
